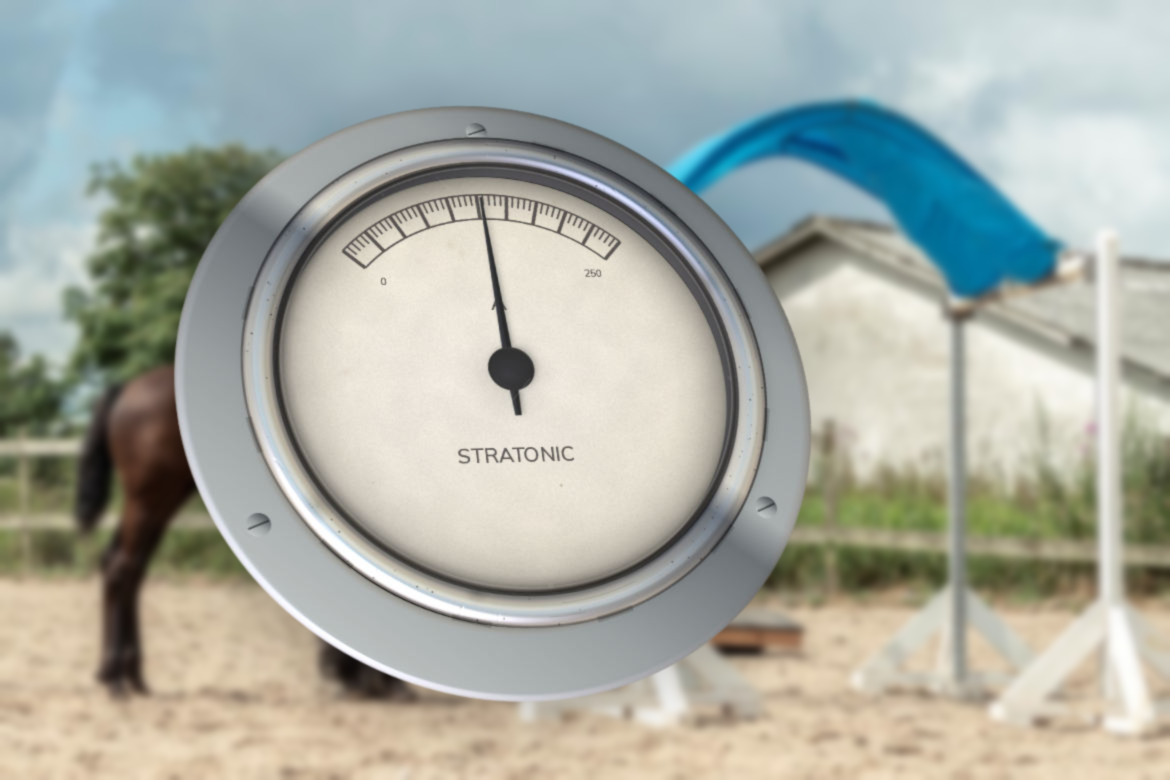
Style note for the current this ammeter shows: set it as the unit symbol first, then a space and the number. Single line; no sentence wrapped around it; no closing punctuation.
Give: A 125
